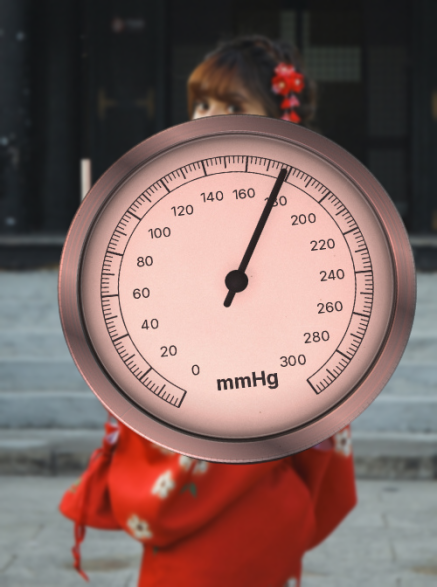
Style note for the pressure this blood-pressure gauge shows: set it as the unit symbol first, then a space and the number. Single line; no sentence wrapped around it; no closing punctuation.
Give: mmHg 178
